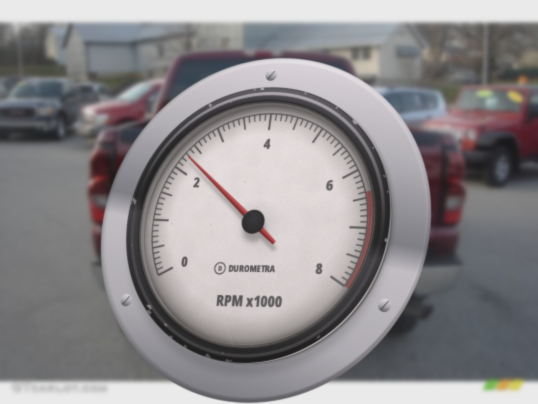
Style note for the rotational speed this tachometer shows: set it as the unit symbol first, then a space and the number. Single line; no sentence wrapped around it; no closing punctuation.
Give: rpm 2300
